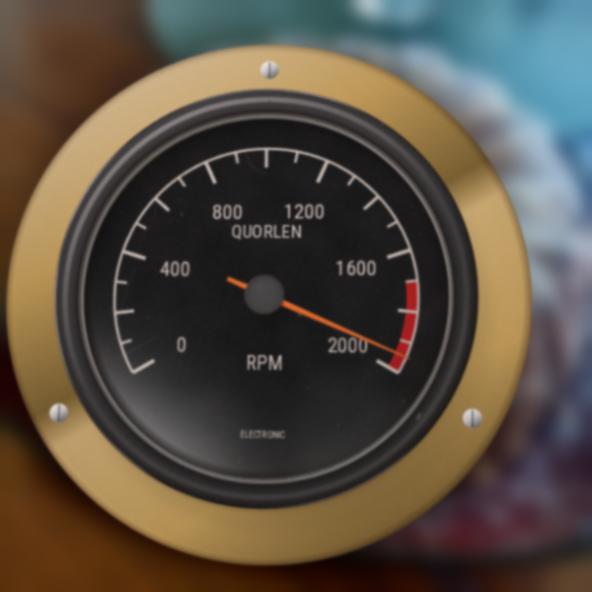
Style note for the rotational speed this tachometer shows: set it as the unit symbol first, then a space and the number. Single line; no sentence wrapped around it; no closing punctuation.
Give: rpm 1950
